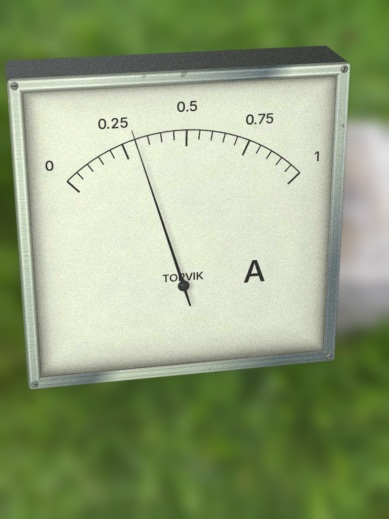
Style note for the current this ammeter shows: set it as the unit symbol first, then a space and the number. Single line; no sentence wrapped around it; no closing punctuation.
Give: A 0.3
